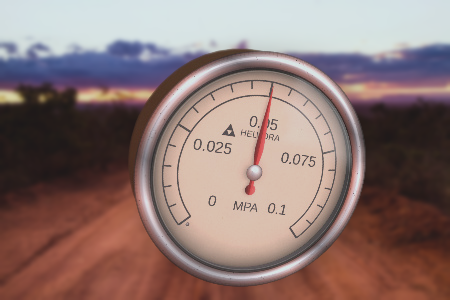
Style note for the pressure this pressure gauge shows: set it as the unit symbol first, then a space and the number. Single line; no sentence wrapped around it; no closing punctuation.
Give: MPa 0.05
